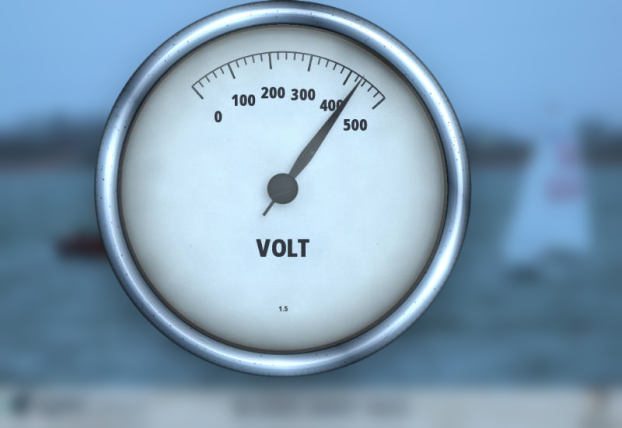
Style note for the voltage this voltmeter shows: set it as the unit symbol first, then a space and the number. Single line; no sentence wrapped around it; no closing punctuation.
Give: V 430
